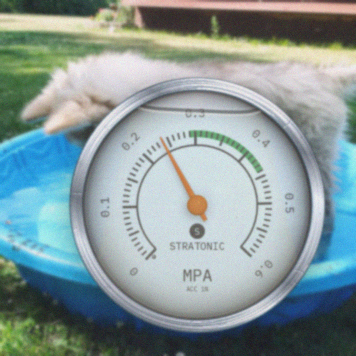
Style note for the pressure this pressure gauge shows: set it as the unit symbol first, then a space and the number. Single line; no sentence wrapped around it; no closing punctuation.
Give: MPa 0.24
